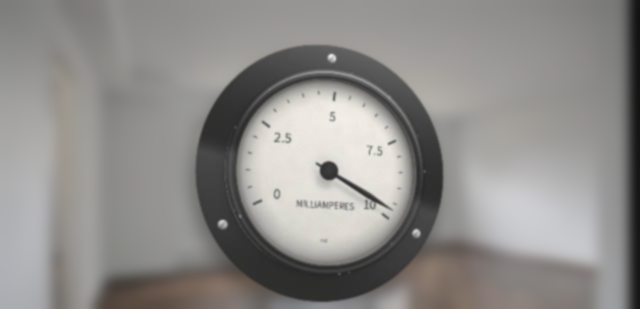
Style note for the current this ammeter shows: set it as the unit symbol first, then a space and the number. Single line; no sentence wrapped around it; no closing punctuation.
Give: mA 9.75
